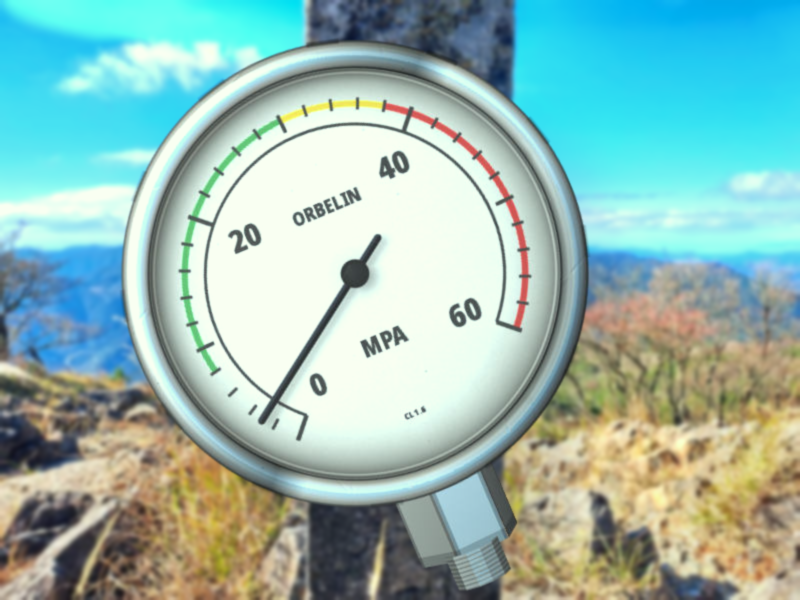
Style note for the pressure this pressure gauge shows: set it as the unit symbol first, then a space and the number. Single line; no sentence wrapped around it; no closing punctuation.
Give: MPa 3
